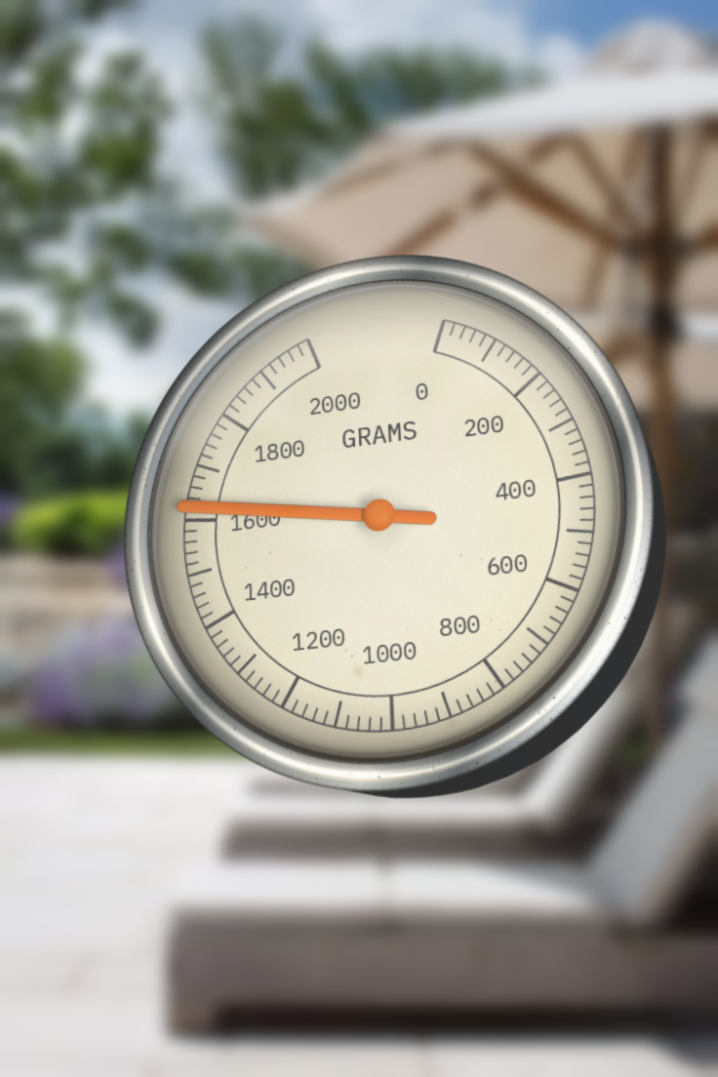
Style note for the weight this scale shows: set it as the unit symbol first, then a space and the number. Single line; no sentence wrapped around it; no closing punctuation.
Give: g 1620
